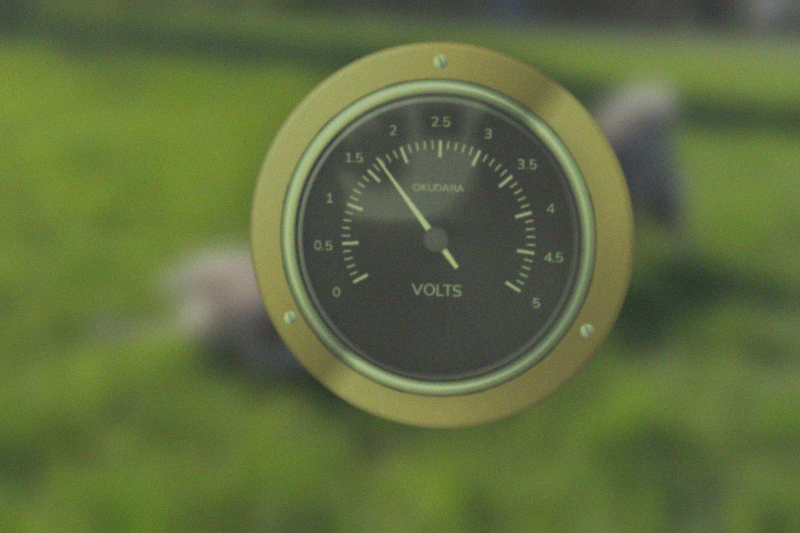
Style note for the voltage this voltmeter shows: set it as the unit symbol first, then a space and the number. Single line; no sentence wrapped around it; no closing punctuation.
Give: V 1.7
